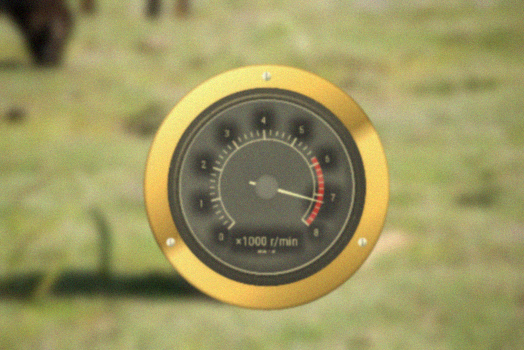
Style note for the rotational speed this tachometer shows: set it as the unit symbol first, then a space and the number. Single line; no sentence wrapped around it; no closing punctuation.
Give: rpm 7200
